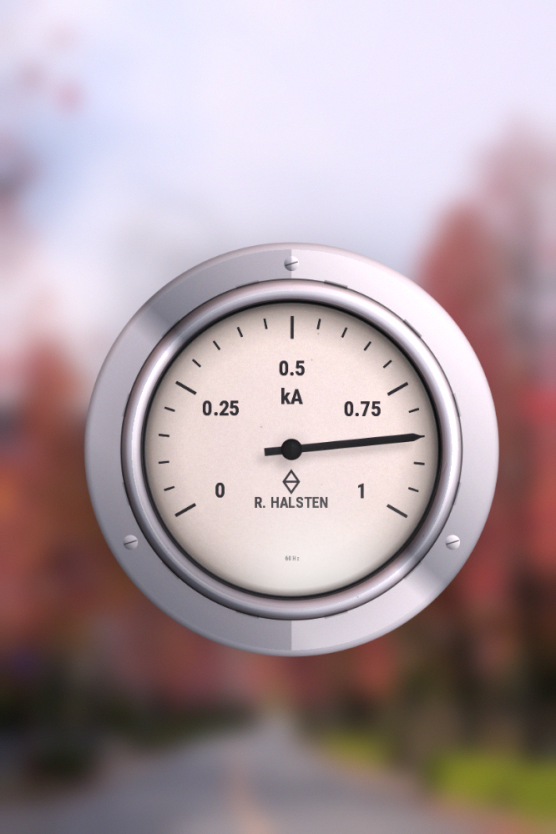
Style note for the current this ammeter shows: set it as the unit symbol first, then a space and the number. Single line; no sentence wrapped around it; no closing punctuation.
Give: kA 0.85
